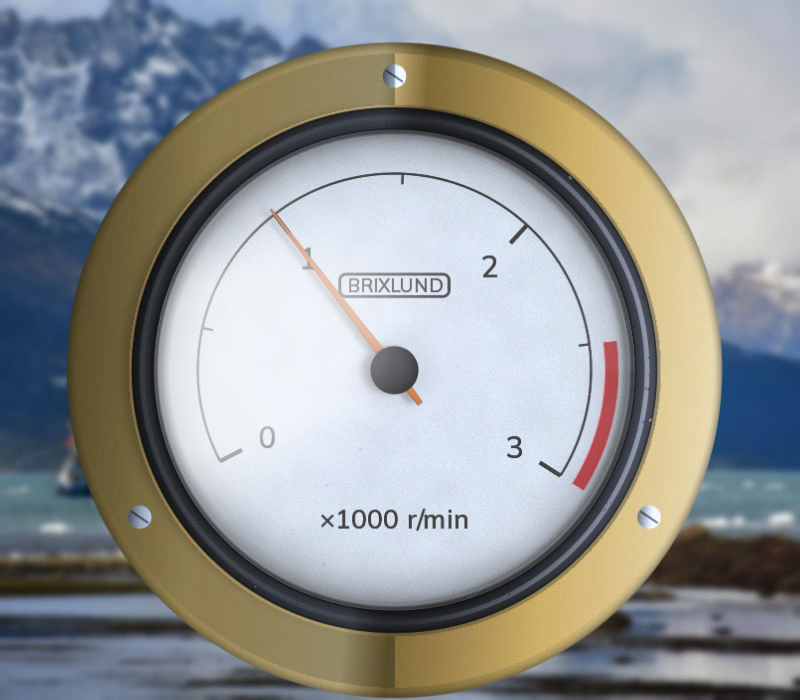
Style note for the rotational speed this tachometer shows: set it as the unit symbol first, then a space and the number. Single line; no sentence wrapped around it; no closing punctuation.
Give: rpm 1000
